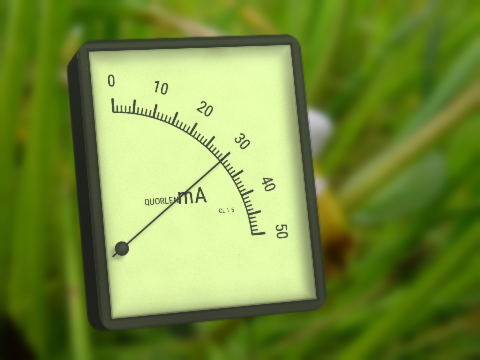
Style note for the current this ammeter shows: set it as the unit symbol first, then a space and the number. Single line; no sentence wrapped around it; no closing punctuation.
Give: mA 30
